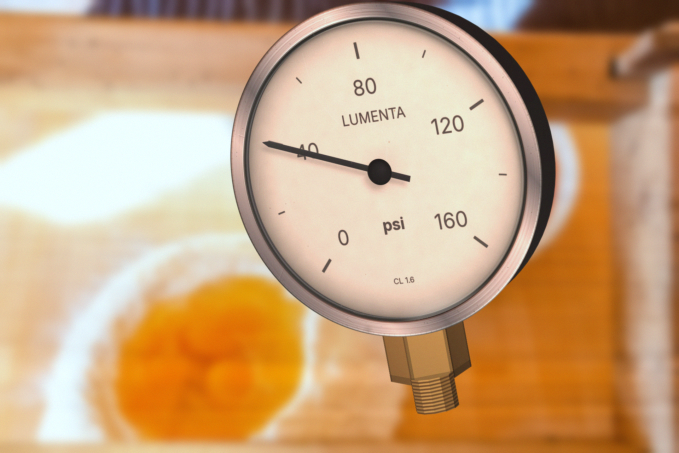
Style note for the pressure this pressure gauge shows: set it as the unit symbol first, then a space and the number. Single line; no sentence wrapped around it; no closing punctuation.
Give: psi 40
